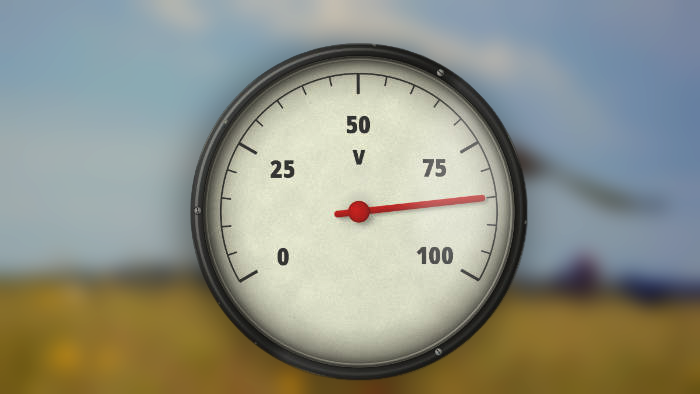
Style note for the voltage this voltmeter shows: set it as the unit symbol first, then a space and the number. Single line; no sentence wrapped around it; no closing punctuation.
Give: V 85
